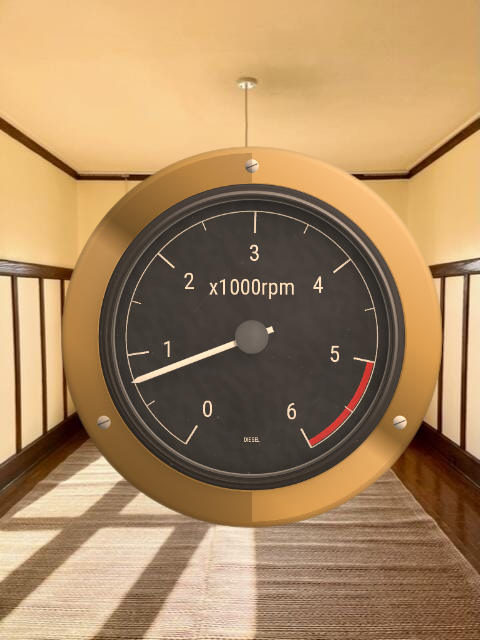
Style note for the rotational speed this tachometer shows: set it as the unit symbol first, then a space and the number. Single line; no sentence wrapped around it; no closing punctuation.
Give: rpm 750
